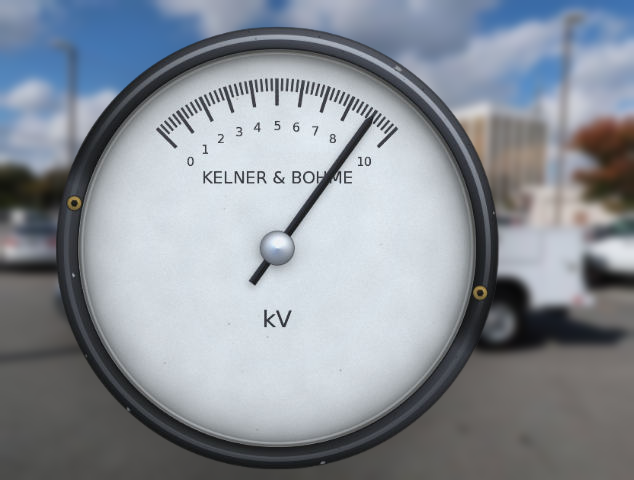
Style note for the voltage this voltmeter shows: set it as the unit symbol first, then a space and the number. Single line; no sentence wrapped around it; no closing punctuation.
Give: kV 9
